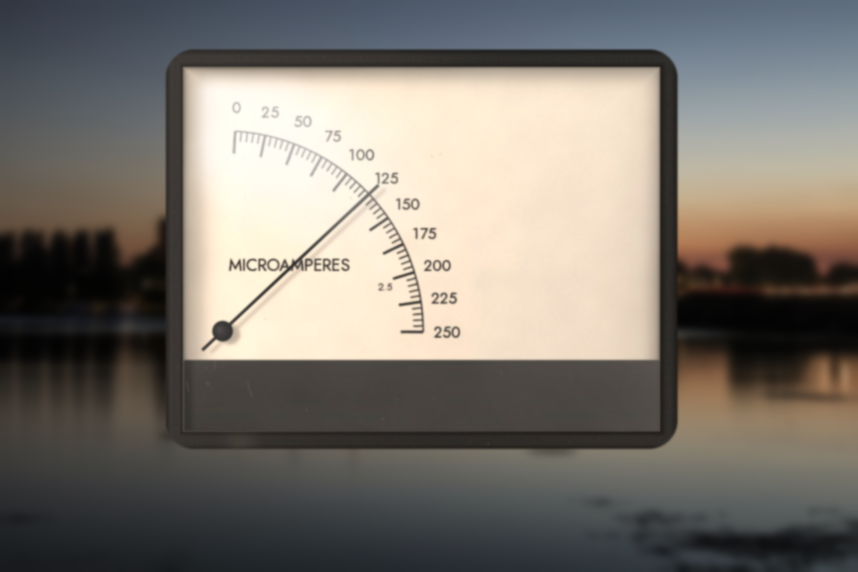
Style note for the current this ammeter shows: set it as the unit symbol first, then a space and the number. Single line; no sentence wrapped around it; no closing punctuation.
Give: µA 125
